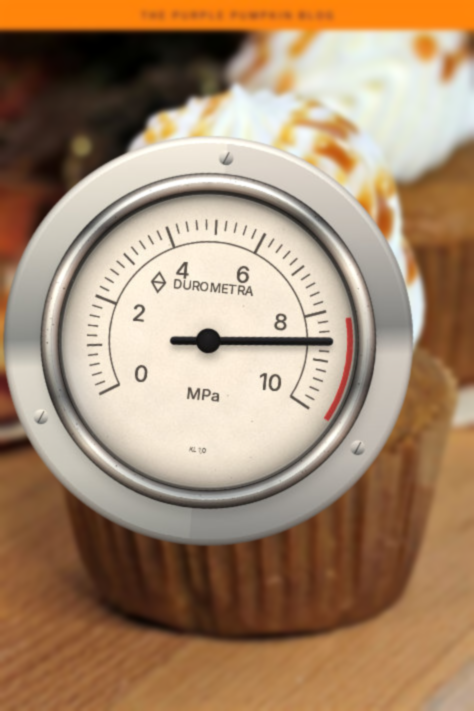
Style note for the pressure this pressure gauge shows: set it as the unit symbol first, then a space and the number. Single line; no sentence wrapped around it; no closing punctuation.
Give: MPa 8.6
